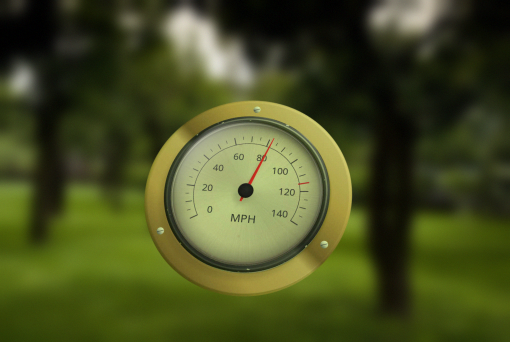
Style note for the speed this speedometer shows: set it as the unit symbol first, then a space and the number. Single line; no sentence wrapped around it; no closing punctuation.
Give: mph 82.5
